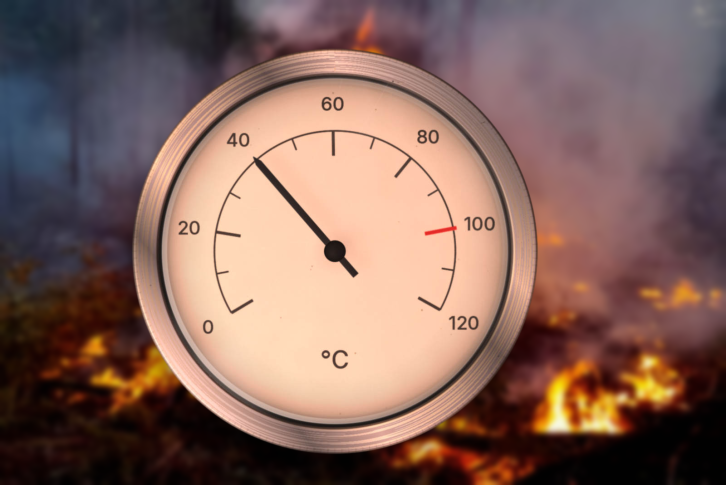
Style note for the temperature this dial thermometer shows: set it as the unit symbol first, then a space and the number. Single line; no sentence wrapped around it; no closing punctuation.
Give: °C 40
